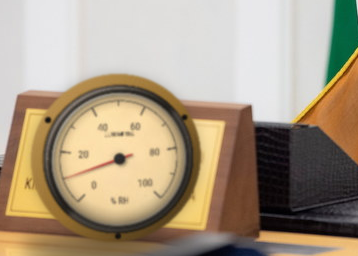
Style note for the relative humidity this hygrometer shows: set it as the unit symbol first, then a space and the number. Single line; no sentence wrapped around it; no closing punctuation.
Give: % 10
